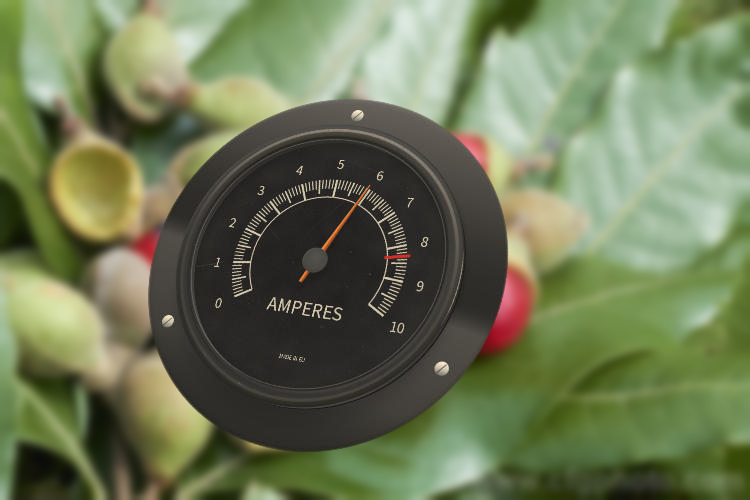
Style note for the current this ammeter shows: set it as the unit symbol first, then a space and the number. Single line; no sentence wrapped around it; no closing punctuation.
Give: A 6
